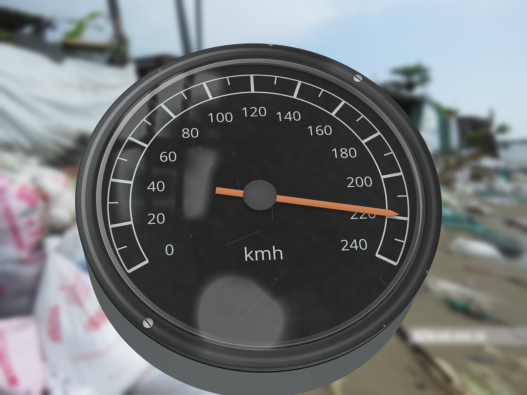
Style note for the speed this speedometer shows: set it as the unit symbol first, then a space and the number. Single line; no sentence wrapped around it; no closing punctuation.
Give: km/h 220
